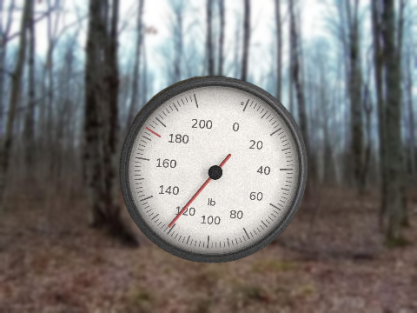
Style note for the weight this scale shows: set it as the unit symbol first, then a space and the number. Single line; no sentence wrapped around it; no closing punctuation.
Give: lb 122
